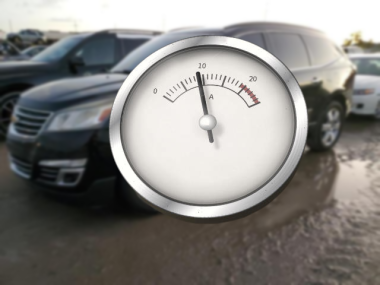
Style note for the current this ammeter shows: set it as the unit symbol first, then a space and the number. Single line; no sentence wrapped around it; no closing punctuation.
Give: A 9
